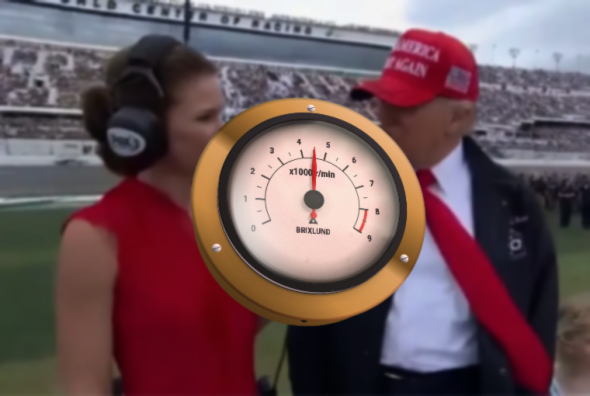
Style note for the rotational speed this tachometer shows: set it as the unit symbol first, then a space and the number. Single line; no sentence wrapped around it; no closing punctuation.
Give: rpm 4500
